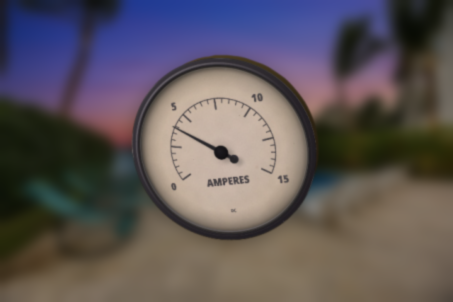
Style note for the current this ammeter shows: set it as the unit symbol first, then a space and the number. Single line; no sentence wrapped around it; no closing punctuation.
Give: A 4
